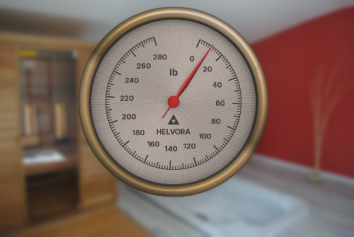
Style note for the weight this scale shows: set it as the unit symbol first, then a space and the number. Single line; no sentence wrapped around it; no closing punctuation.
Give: lb 10
